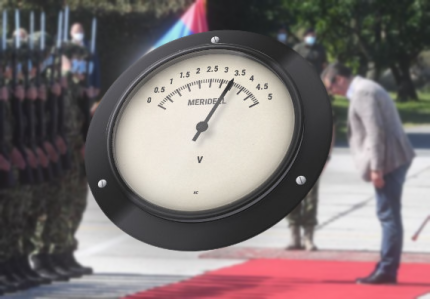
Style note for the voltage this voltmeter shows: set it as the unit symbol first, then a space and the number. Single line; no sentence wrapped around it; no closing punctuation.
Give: V 3.5
